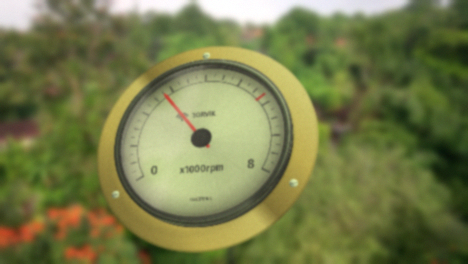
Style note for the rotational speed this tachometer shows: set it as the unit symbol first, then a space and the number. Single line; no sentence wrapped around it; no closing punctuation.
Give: rpm 2750
